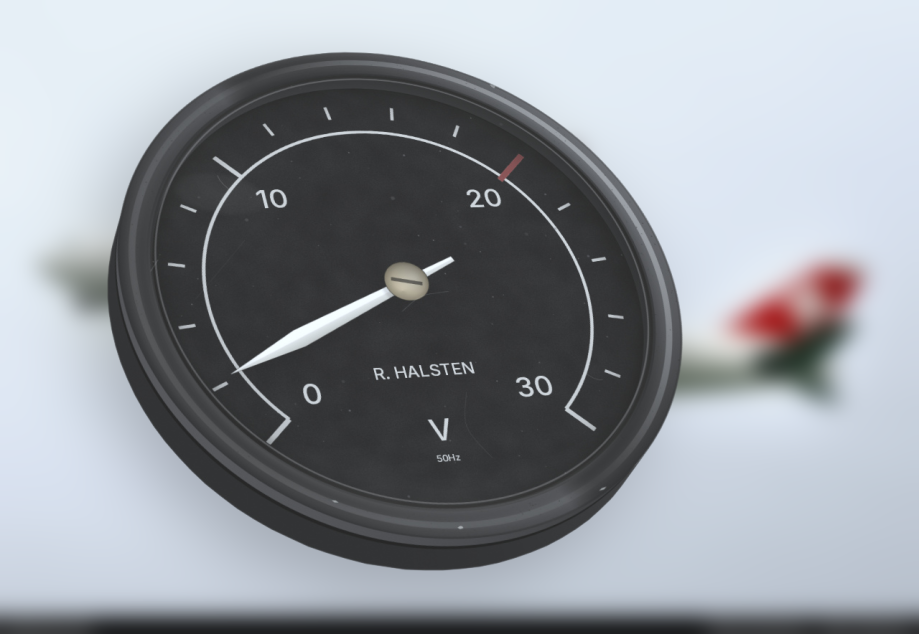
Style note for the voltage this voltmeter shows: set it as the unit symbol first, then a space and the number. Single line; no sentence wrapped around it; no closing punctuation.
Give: V 2
